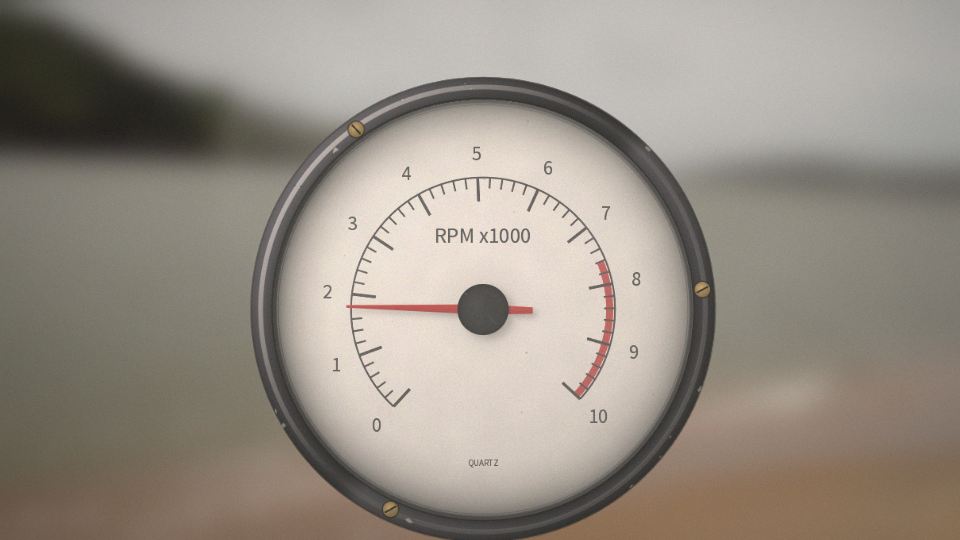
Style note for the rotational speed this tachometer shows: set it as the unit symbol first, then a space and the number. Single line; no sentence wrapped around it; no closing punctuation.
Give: rpm 1800
